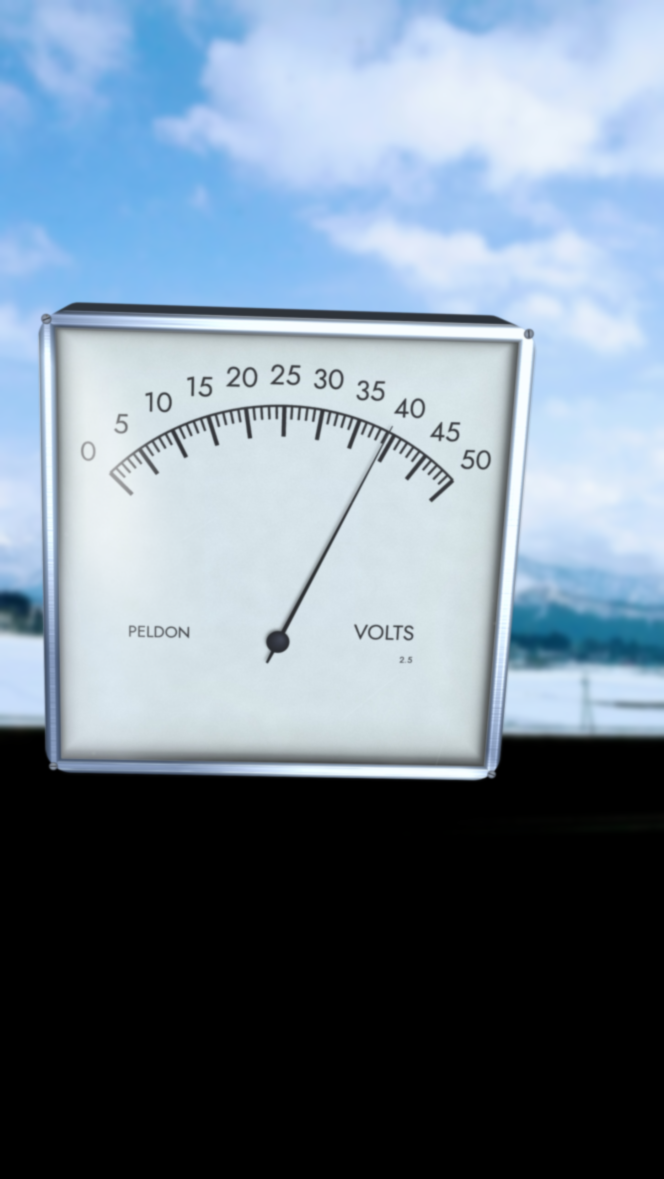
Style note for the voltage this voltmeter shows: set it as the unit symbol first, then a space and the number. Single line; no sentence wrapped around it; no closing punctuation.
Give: V 39
